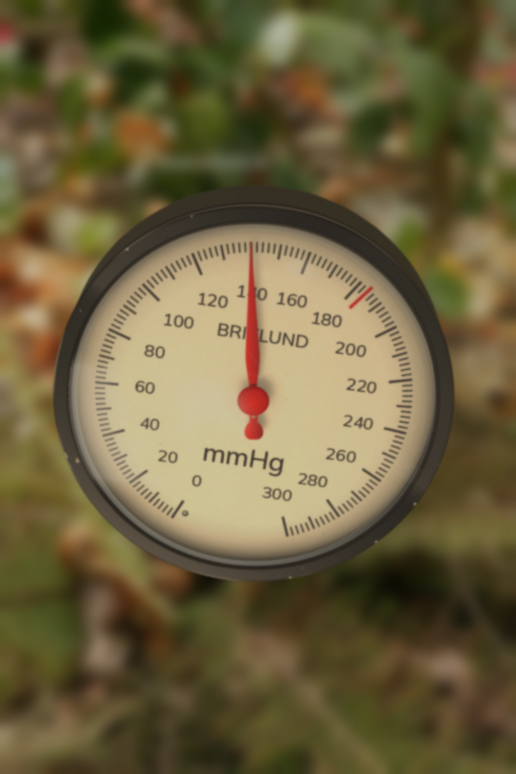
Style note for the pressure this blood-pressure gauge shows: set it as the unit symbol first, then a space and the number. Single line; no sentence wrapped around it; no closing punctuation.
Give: mmHg 140
